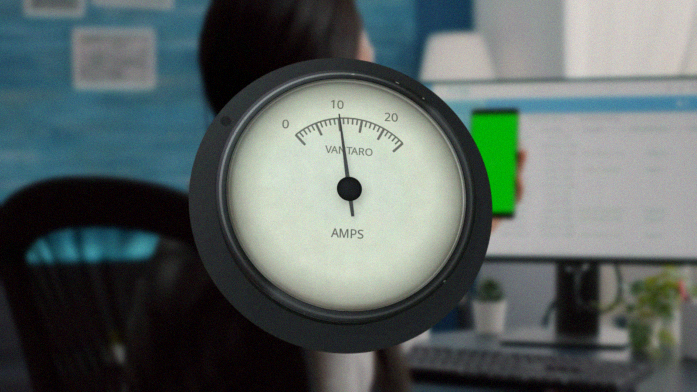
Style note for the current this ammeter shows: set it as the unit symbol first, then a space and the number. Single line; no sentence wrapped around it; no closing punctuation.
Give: A 10
